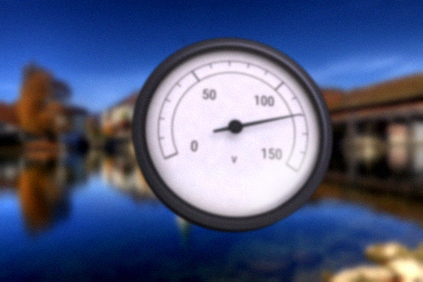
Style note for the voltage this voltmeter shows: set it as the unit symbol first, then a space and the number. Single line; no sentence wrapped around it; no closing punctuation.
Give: V 120
